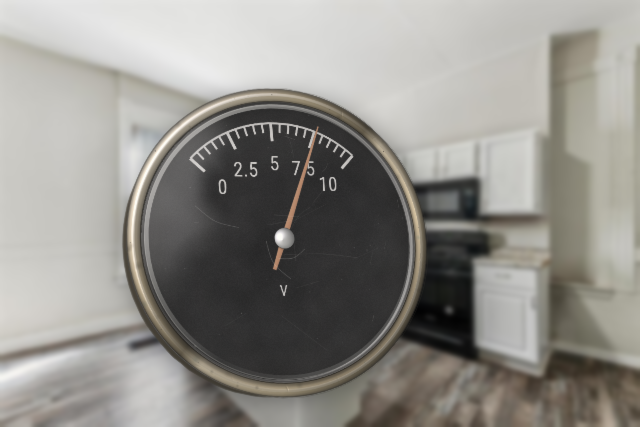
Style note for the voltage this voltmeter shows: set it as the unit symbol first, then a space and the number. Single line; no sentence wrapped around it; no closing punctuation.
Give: V 7.5
